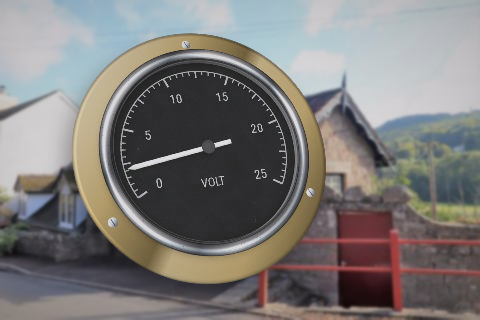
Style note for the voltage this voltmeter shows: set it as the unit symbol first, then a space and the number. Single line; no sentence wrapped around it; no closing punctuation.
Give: V 2
